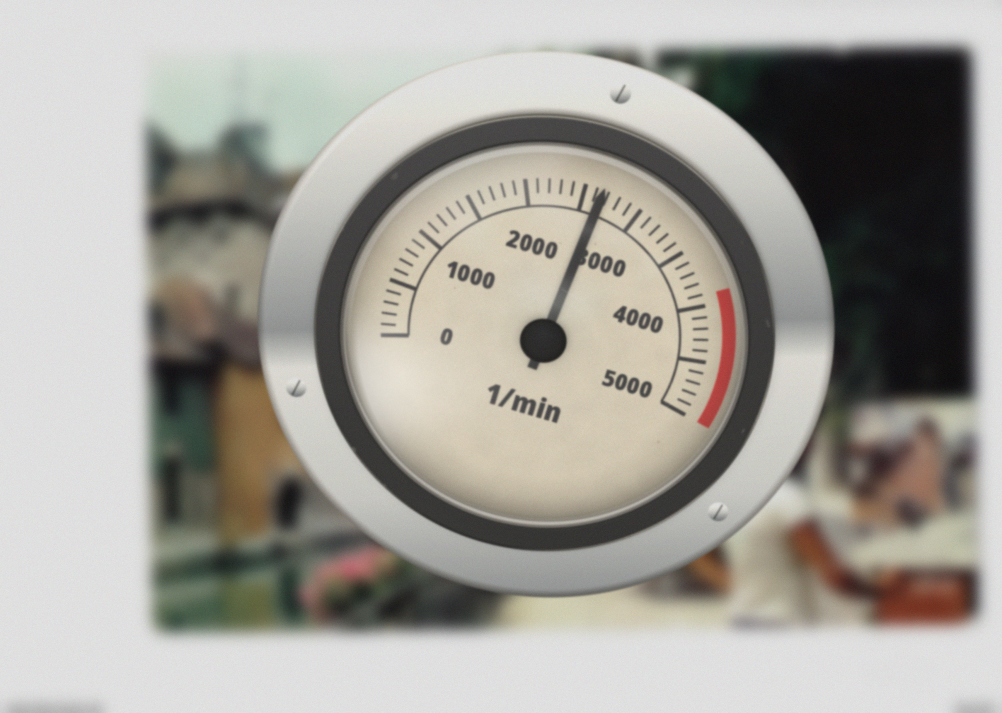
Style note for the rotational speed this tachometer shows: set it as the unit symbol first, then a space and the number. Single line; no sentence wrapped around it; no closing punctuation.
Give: rpm 2650
